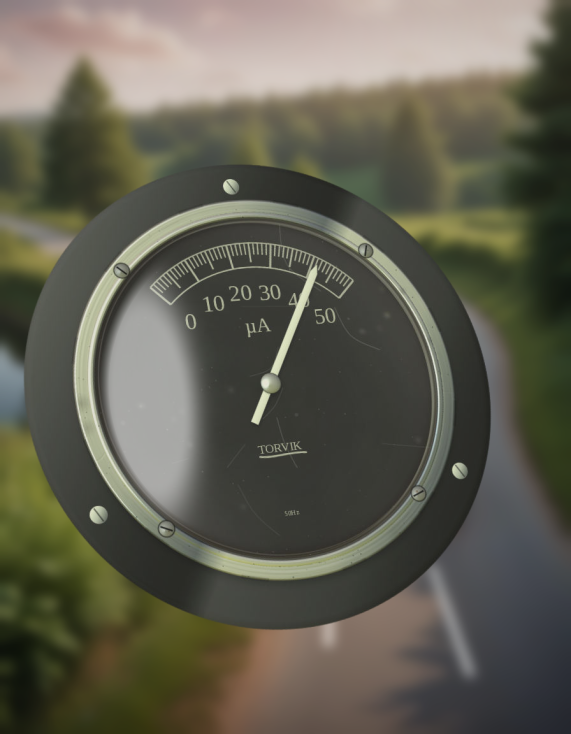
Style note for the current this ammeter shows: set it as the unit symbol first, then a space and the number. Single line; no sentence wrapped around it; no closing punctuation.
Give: µA 41
